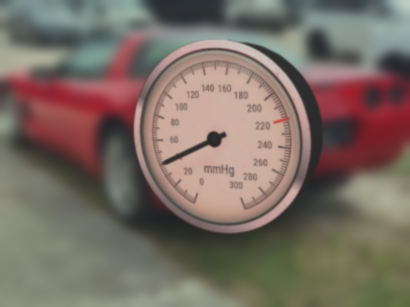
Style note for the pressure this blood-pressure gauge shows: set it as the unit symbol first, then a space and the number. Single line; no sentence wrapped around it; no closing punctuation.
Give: mmHg 40
